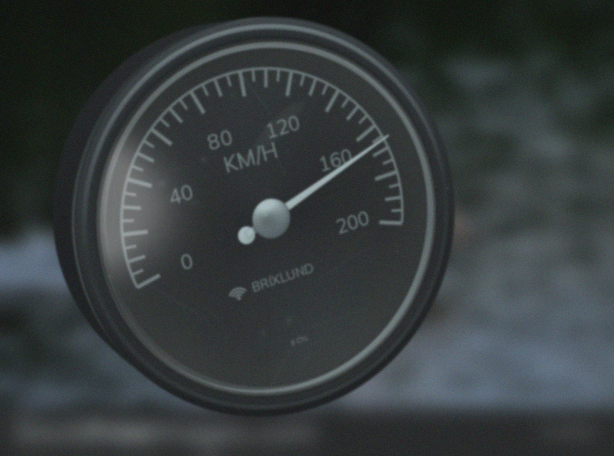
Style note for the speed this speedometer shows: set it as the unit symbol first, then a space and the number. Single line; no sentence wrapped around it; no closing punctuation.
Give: km/h 165
